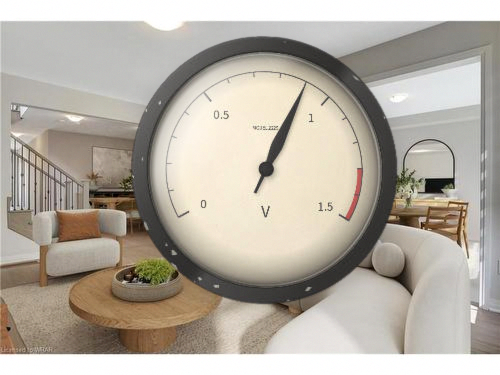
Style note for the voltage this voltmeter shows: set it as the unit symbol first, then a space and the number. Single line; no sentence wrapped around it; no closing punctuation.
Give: V 0.9
